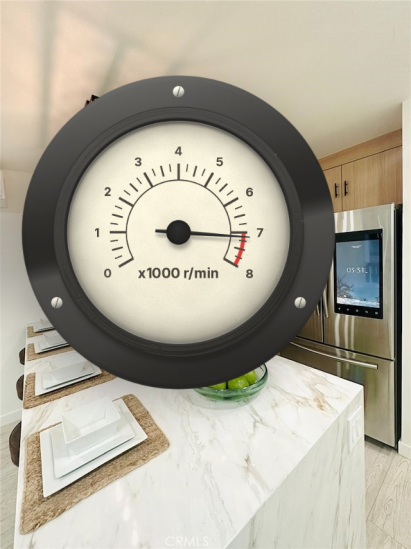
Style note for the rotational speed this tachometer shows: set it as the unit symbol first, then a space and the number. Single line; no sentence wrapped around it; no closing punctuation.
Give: rpm 7125
